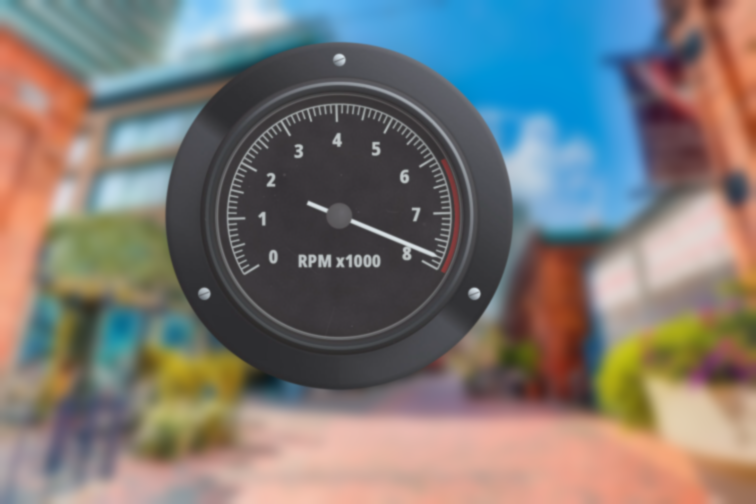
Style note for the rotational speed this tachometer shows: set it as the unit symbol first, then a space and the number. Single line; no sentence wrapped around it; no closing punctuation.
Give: rpm 7800
